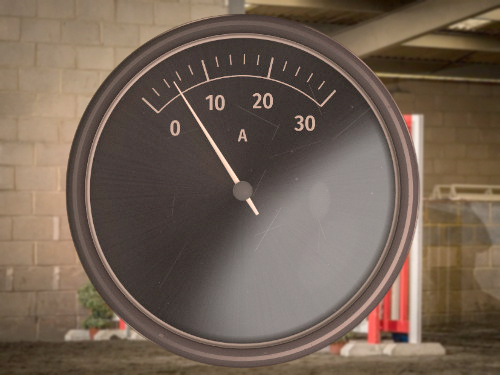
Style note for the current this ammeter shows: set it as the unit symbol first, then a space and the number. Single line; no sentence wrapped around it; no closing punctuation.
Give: A 5
